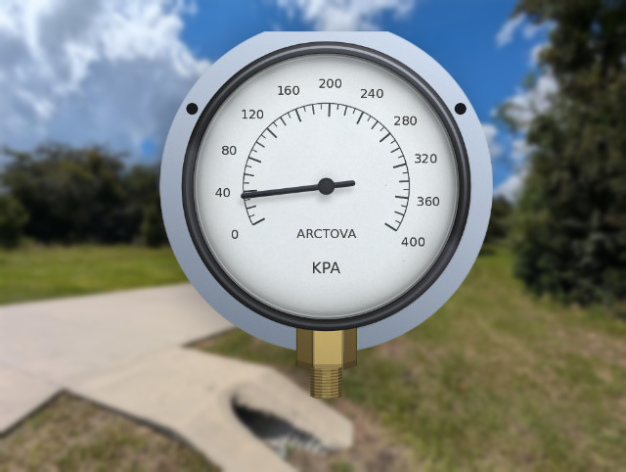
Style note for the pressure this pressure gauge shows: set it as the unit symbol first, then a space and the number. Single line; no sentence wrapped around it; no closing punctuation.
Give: kPa 35
